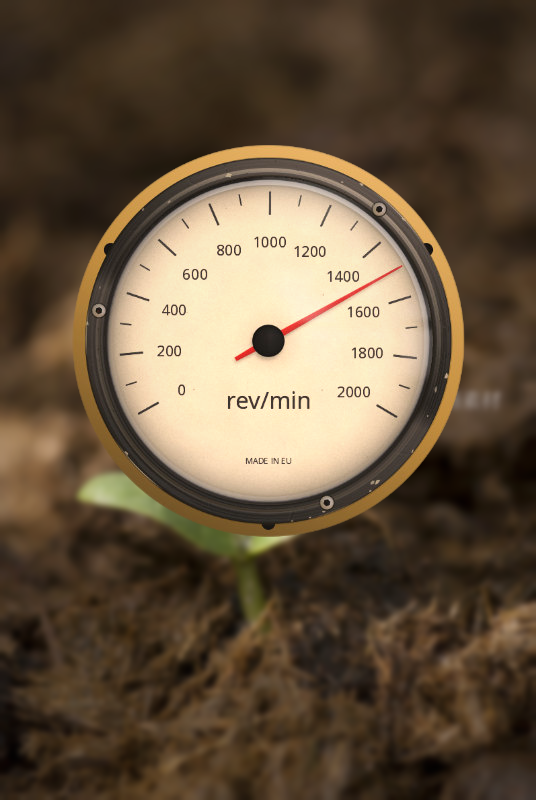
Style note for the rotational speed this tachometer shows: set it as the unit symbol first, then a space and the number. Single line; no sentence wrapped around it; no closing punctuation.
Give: rpm 1500
